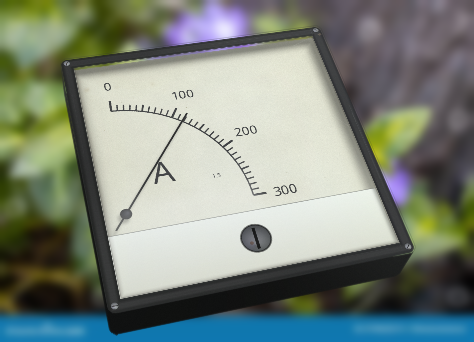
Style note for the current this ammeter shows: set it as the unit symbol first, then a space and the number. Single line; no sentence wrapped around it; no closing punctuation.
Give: A 120
